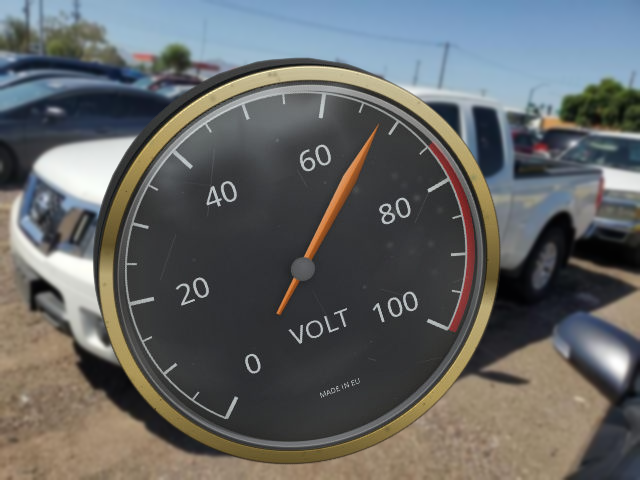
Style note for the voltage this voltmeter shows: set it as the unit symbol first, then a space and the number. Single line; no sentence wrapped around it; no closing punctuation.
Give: V 67.5
